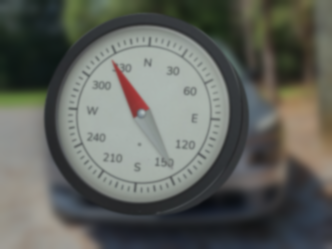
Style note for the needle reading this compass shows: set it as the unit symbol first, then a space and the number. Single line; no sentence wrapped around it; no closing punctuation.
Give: ° 325
